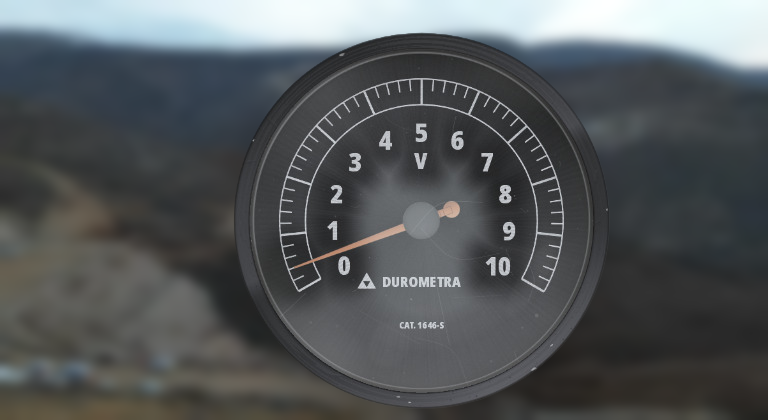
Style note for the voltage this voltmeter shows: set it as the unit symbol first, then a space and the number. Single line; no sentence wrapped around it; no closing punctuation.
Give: V 0.4
